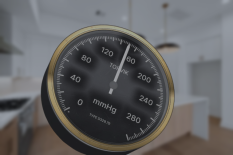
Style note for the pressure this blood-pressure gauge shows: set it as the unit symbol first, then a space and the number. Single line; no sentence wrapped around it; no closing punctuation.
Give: mmHg 150
